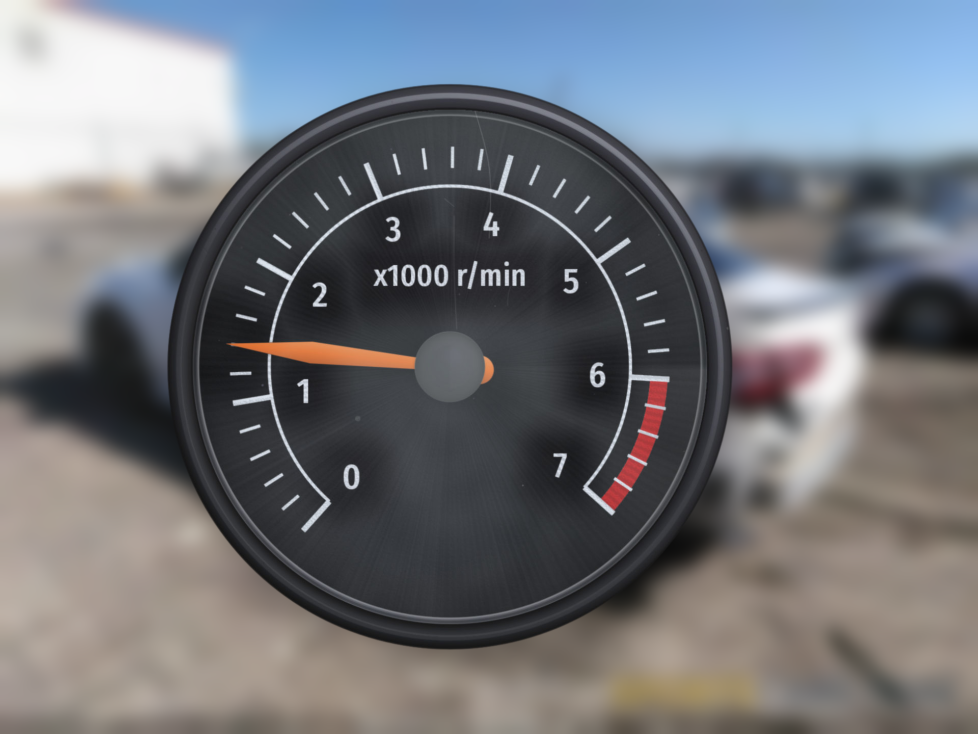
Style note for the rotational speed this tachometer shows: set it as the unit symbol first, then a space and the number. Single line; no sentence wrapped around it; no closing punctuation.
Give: rpm 1400
